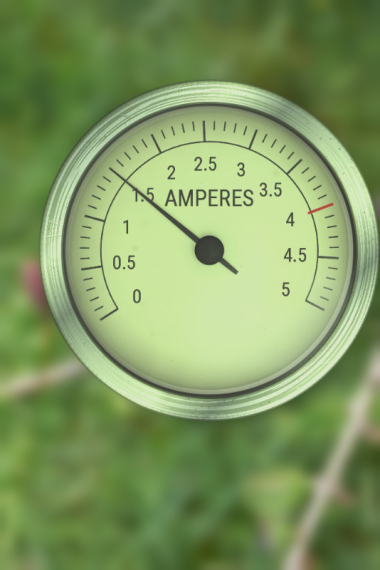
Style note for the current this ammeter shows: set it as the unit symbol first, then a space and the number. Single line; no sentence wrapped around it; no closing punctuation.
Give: A 1.5
